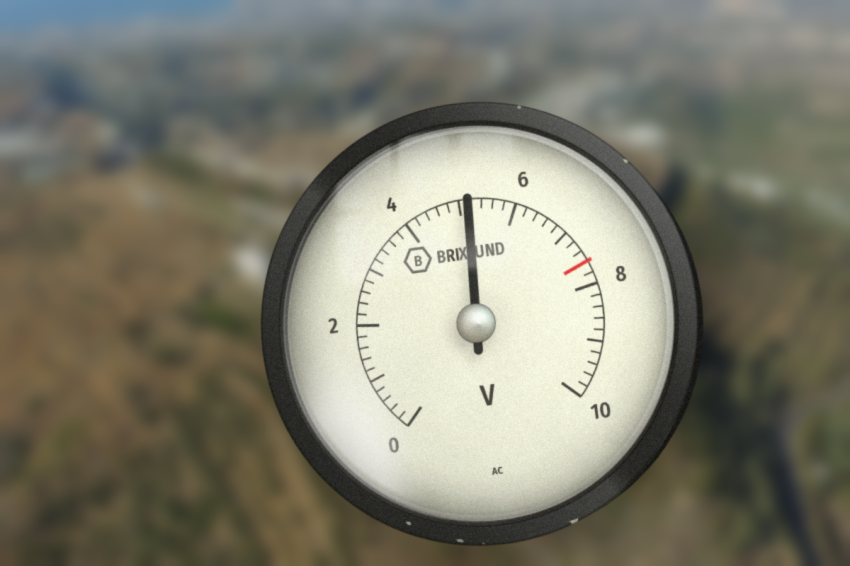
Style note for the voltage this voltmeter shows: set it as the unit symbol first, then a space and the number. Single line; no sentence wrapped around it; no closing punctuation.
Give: V 5.2
